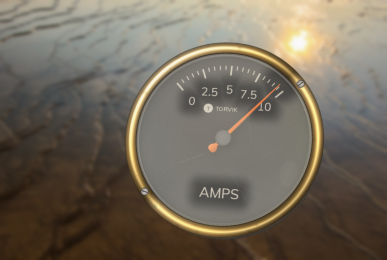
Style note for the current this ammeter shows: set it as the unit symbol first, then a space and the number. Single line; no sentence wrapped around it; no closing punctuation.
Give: A 9.5
